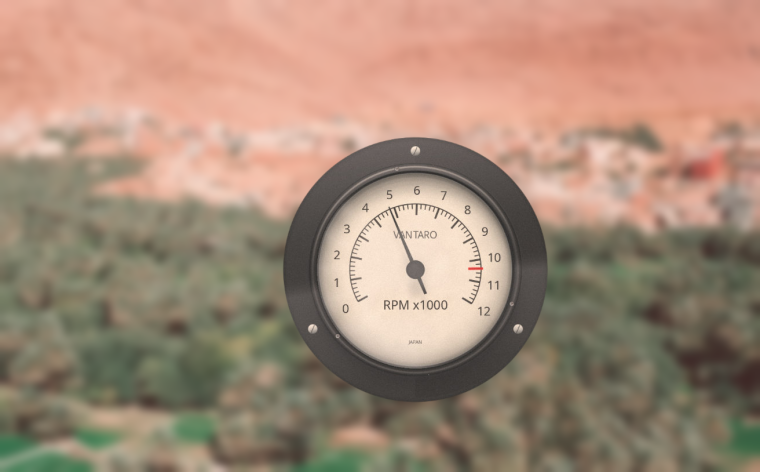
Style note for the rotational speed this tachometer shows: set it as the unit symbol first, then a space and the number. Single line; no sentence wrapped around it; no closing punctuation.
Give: rpm 4800
